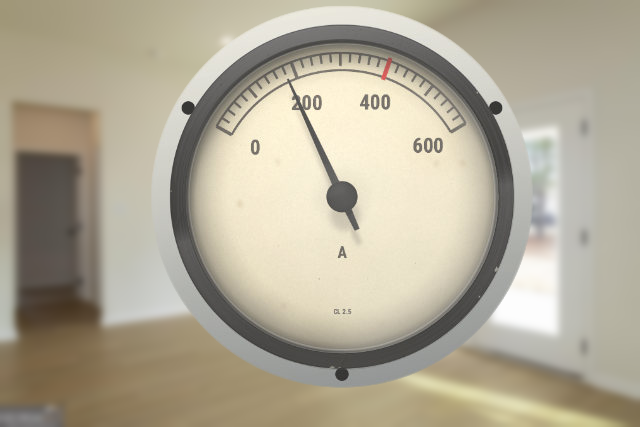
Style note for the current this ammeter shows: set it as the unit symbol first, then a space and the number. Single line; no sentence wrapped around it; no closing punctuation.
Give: A 180
